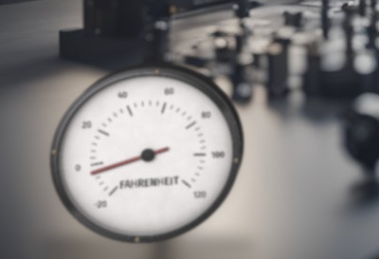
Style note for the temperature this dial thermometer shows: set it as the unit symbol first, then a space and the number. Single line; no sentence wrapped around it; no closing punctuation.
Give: °F -4
